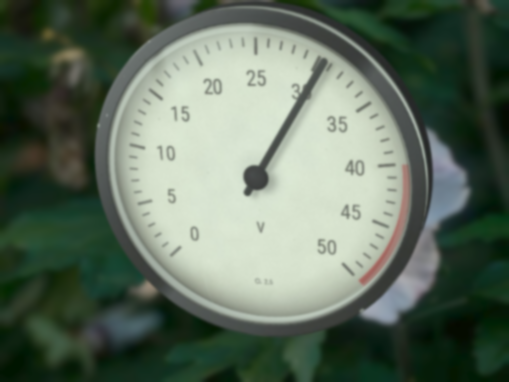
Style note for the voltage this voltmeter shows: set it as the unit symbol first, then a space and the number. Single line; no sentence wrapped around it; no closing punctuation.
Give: V 30.5
